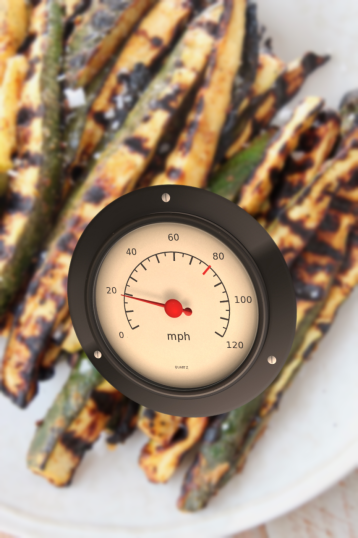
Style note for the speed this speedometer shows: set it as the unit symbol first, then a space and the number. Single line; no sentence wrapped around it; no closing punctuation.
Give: mph 20
